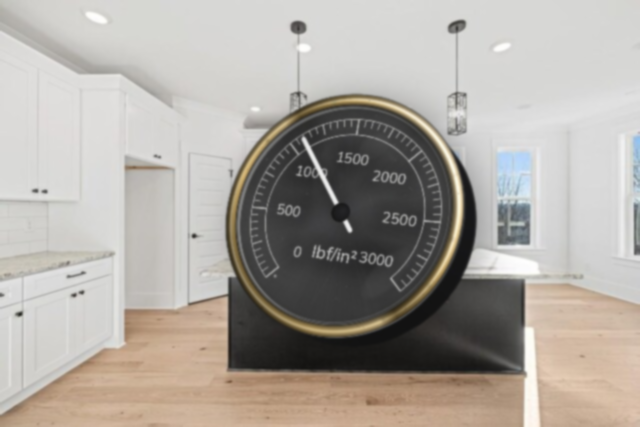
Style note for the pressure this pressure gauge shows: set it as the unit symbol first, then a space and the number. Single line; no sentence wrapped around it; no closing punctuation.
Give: psi 1100
